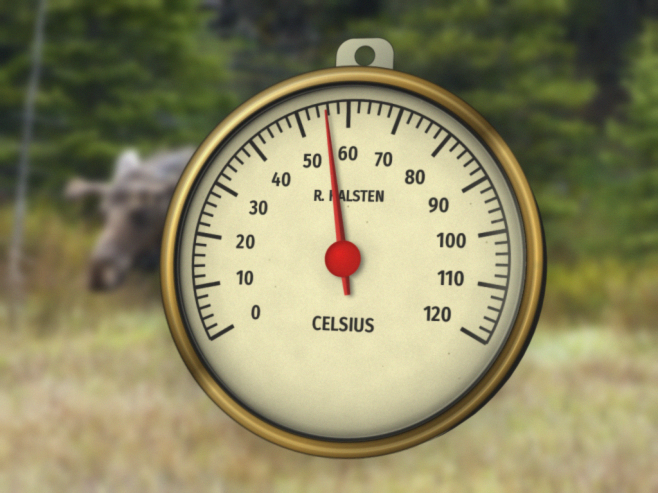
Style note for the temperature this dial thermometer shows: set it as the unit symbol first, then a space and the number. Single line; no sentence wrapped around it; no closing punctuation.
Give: °C 56
